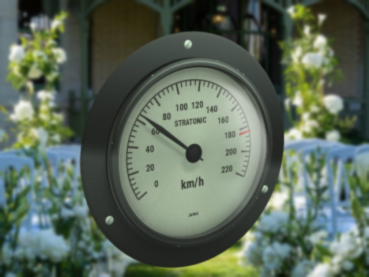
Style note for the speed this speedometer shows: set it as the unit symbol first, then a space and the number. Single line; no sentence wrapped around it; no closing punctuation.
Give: km/h 64
